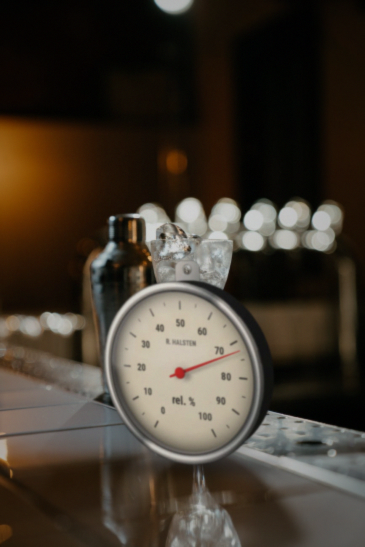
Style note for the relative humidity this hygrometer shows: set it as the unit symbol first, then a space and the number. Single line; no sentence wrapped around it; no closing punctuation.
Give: % 72.5
